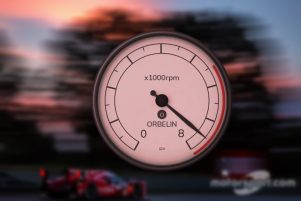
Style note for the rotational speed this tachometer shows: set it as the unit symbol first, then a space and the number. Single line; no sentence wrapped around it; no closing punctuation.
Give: rpm 7500
